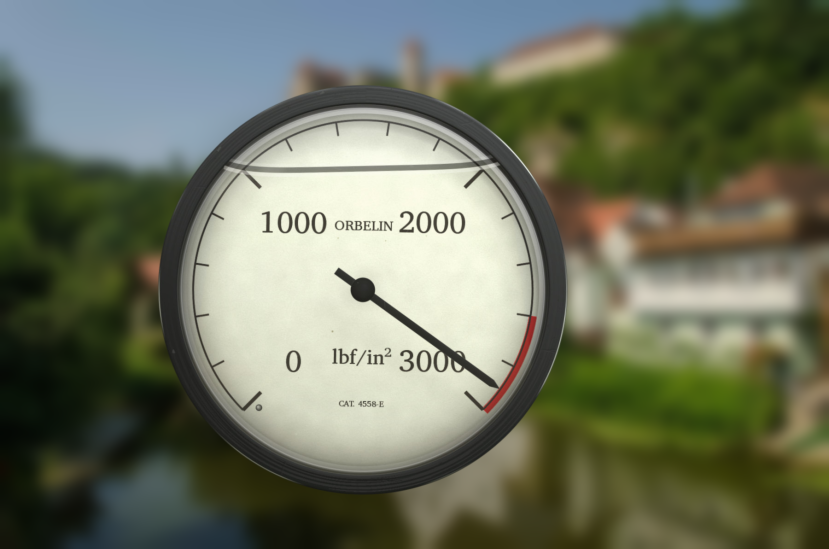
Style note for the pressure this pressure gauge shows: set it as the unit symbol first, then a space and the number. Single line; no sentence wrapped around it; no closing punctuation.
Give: psi 2900
